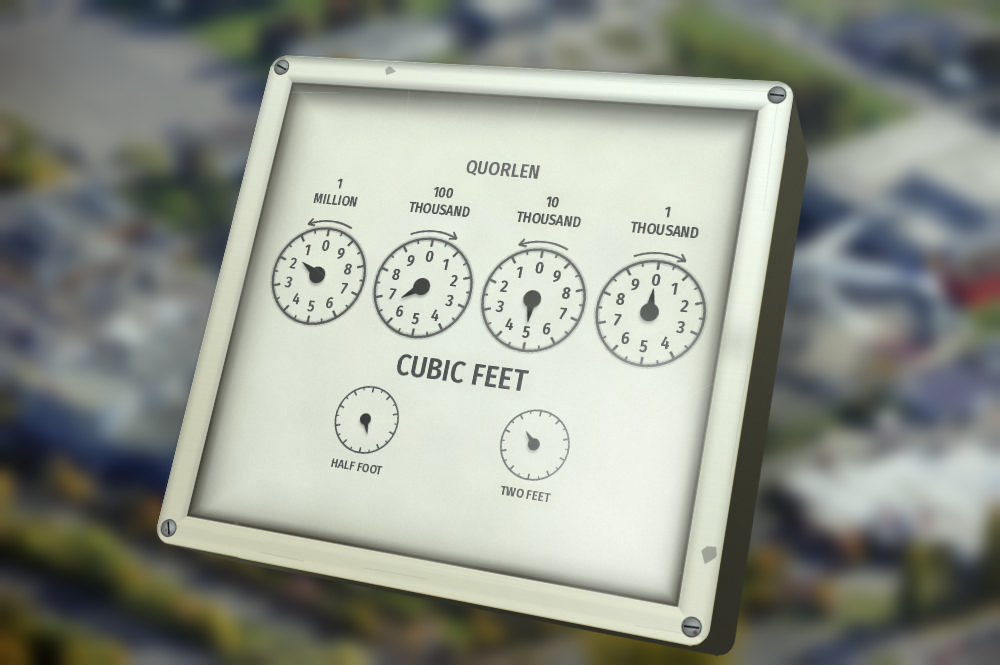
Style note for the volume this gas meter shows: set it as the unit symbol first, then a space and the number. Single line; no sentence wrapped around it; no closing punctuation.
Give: ft³ 165000
